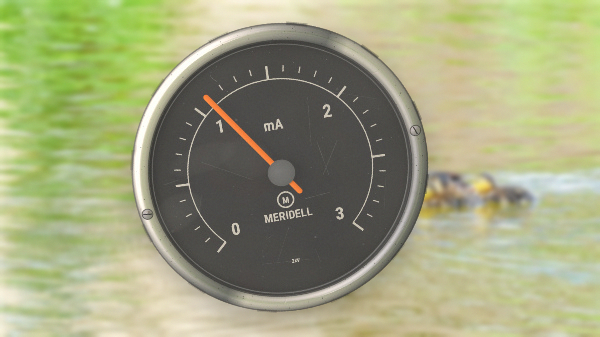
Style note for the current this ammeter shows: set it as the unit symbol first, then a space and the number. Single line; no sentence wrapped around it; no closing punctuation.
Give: mA 1.1
